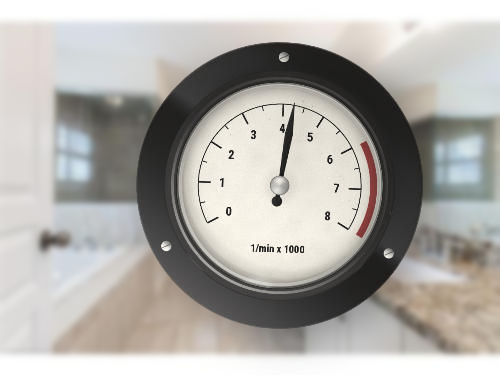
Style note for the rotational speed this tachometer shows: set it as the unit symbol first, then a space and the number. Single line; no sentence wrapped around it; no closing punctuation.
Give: rpm 4250
